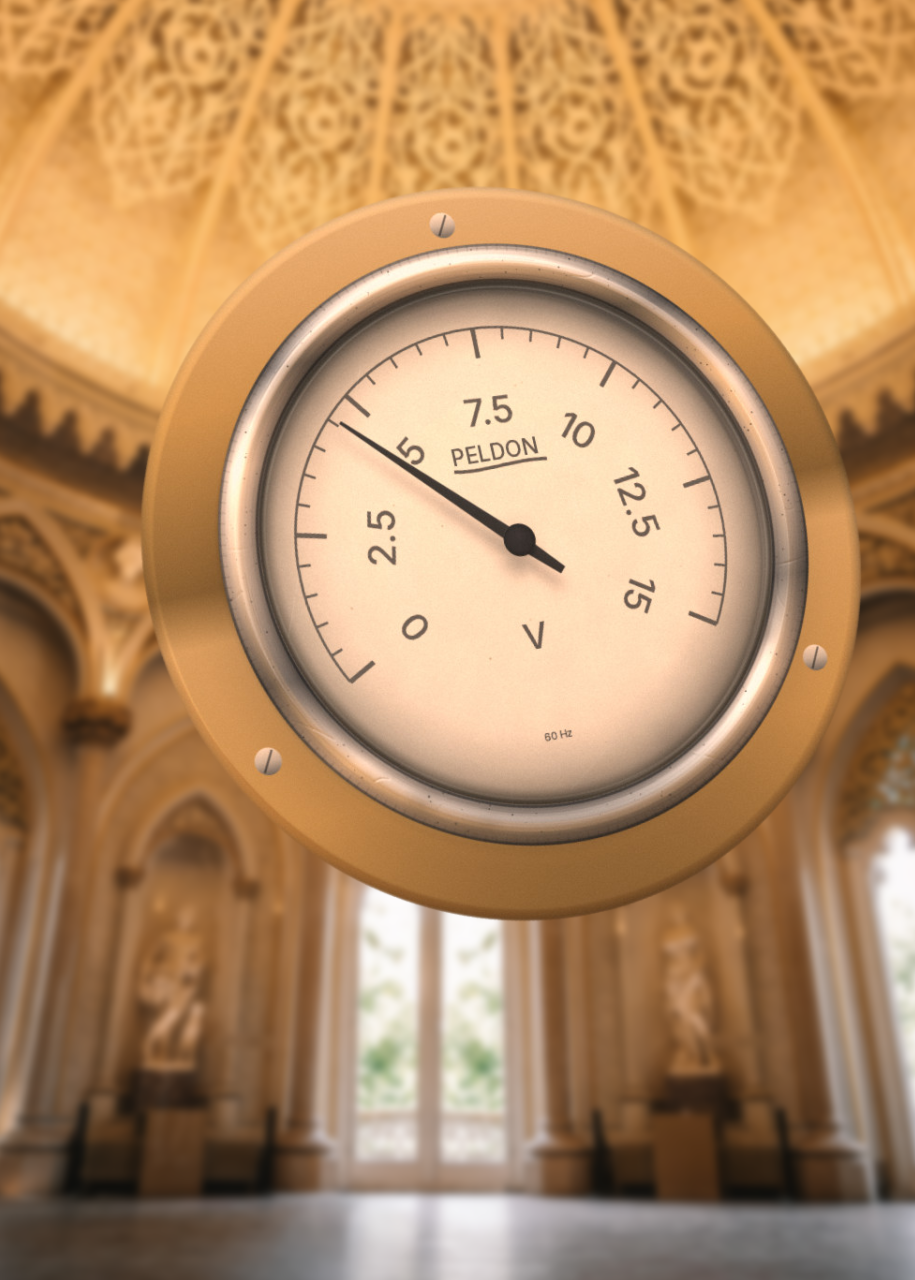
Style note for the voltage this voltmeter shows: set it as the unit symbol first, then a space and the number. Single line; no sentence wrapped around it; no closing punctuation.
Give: V 4.5
